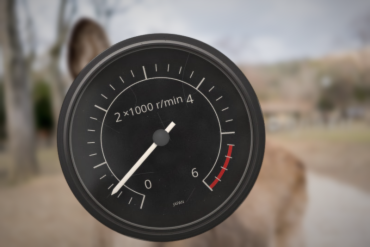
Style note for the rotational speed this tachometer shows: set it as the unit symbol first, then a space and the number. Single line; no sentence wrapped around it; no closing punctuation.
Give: rpm 500
